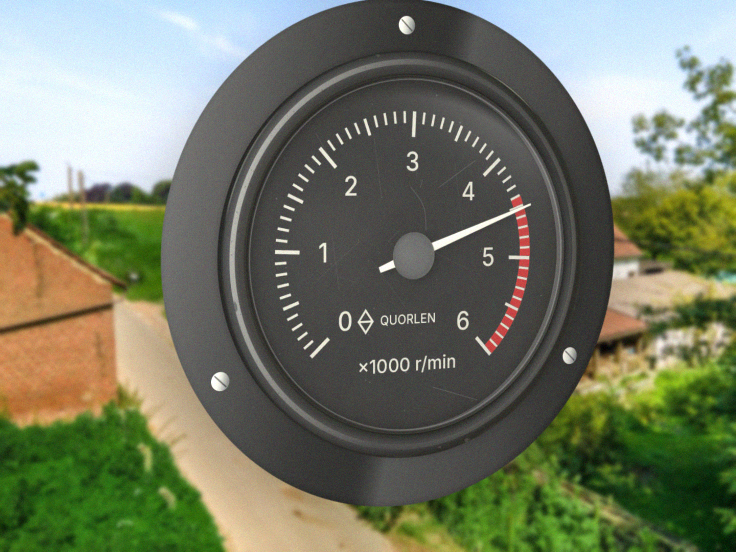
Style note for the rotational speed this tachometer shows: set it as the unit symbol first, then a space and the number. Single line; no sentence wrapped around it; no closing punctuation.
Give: rpm 4500
